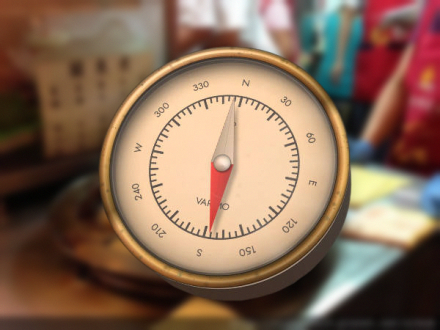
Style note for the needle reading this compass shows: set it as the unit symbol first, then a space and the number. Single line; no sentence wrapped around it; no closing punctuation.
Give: ° 175
